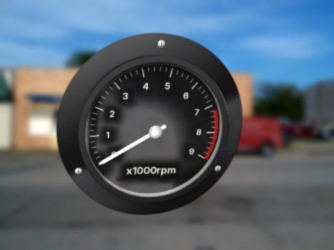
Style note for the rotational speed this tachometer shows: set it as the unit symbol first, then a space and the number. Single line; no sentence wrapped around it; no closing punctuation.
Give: rpm 0
